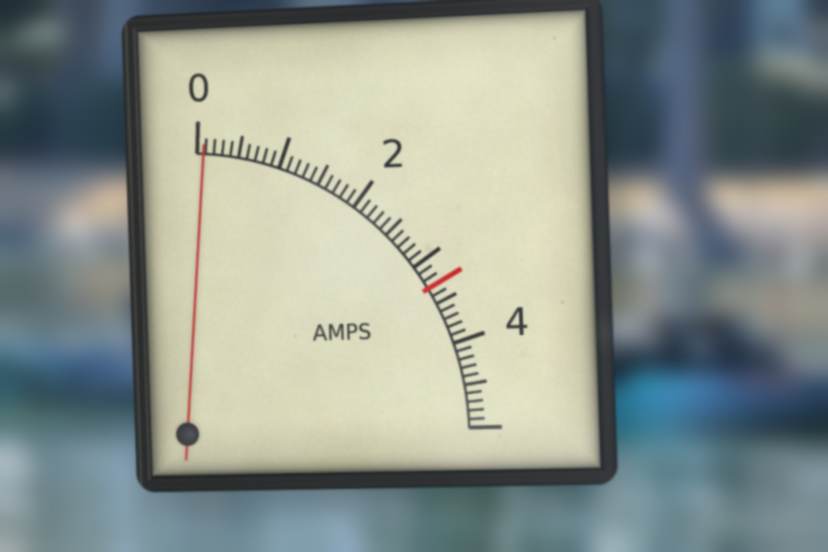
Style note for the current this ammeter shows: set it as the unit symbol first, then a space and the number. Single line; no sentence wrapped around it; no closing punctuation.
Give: A 0.1
